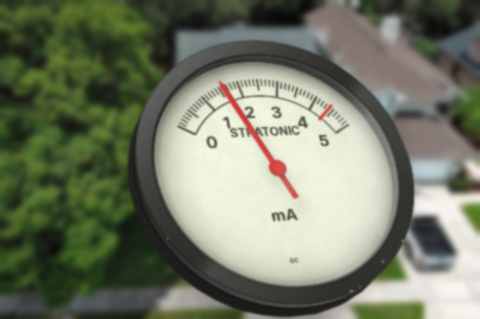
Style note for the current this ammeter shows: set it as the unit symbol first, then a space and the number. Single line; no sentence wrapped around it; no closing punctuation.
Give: mA 1.5
